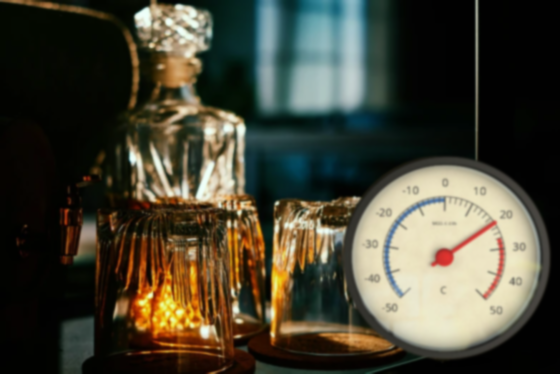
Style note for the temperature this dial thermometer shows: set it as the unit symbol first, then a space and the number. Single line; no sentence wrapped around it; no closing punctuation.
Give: °C 20
